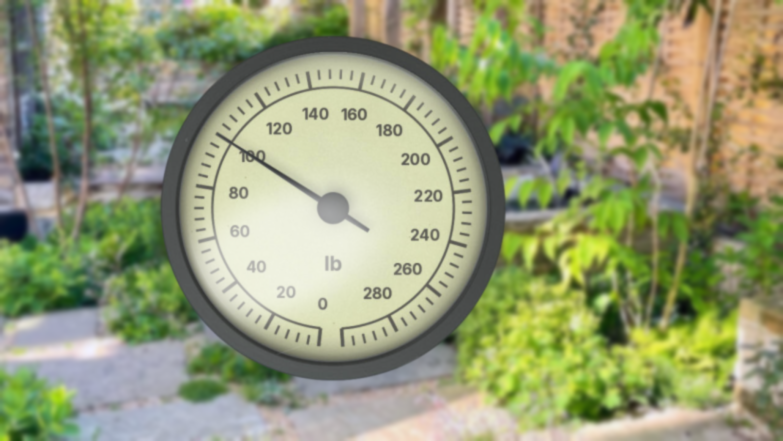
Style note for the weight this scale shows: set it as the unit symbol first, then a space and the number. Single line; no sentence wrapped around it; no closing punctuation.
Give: lb 100
